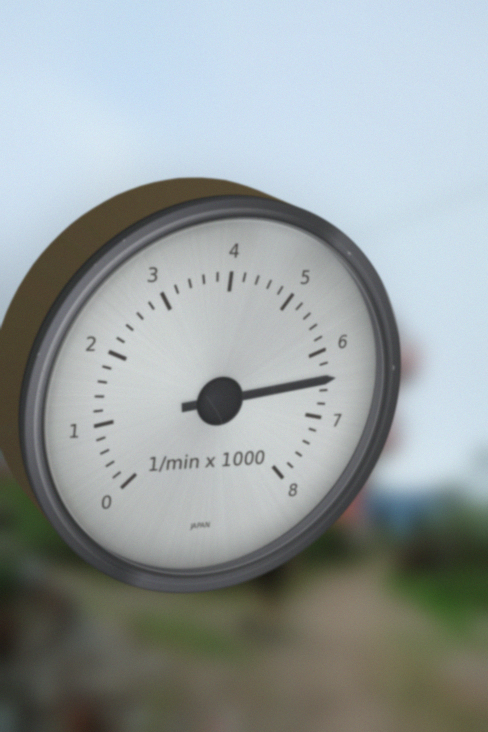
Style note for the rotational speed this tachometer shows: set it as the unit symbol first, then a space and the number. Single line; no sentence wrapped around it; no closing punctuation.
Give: rpm 6400
